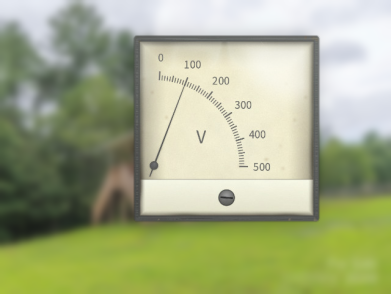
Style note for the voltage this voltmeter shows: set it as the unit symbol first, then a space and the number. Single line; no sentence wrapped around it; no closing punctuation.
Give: V 100
